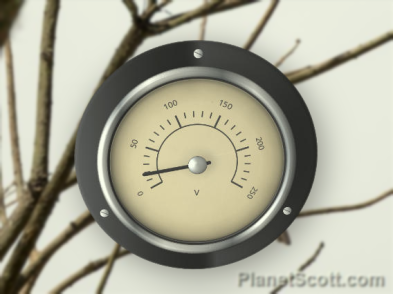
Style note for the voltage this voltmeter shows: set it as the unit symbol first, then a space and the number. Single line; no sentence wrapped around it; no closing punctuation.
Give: V 20
